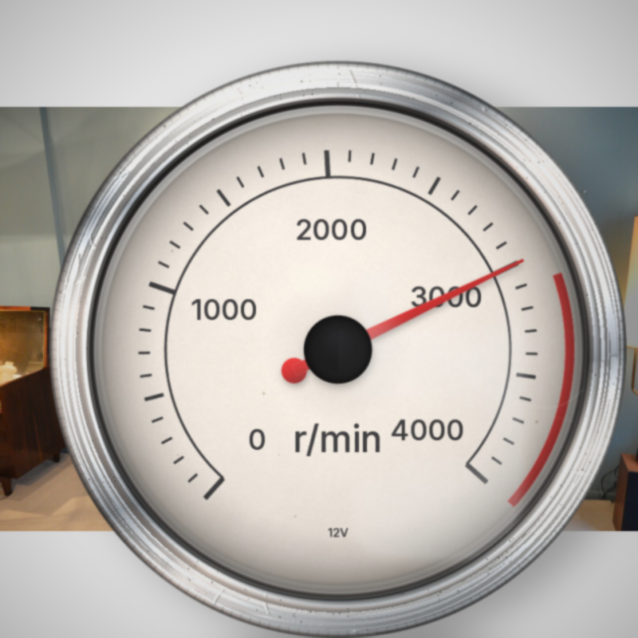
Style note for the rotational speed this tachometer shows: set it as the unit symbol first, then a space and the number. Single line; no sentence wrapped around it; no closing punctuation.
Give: rpm 3000
